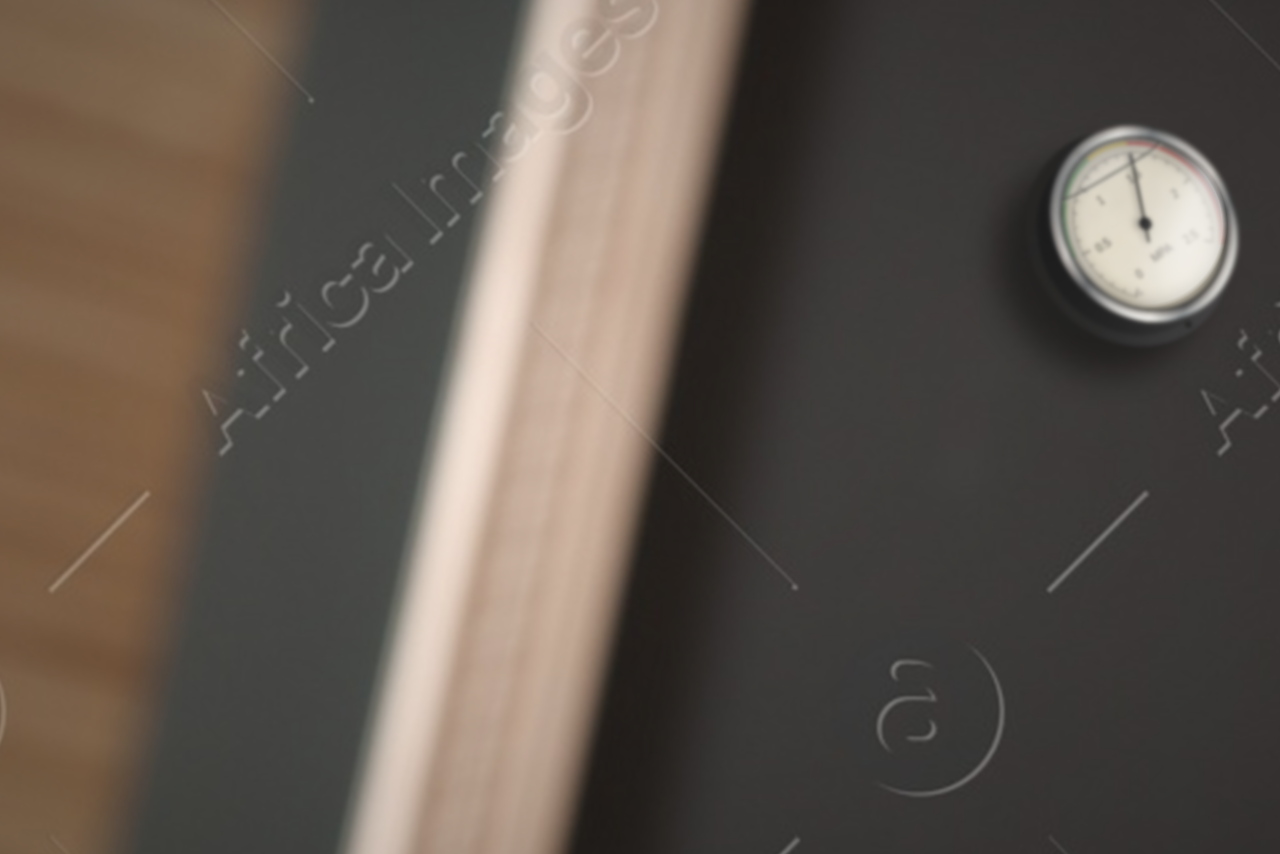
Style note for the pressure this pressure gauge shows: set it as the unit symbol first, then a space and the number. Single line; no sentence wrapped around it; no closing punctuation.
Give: MPa 1.5
